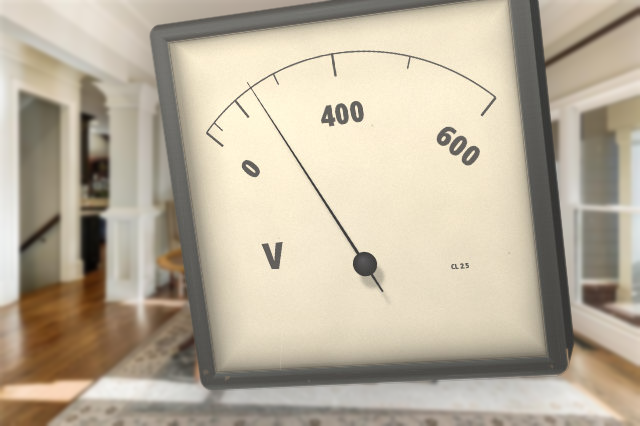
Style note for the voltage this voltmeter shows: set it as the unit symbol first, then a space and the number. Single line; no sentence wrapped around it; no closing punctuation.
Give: V 250
